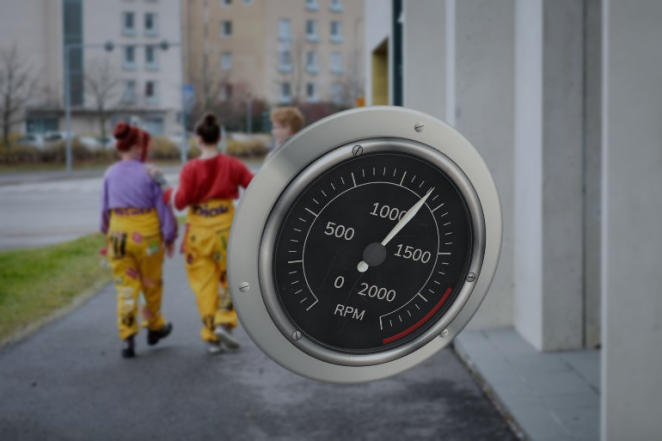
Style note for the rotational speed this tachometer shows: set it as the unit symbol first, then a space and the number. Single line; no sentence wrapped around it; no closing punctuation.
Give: rpm 1150
